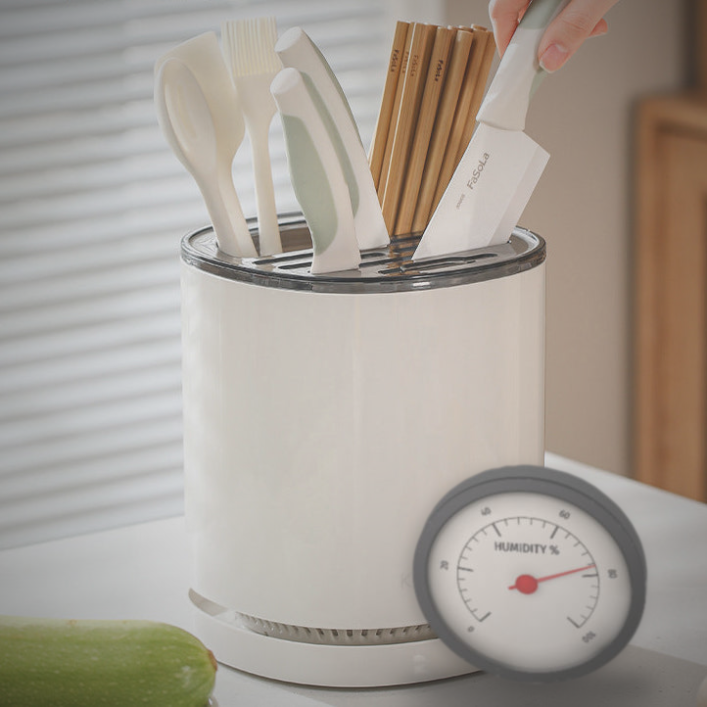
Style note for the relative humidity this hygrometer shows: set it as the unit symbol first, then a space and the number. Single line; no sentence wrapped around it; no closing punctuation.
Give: % 76
